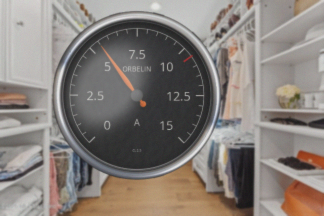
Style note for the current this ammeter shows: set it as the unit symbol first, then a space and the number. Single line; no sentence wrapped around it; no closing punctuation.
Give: A 5.5
